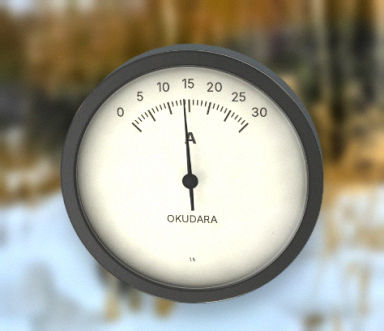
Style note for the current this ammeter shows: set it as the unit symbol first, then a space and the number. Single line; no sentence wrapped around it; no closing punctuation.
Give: A 14
